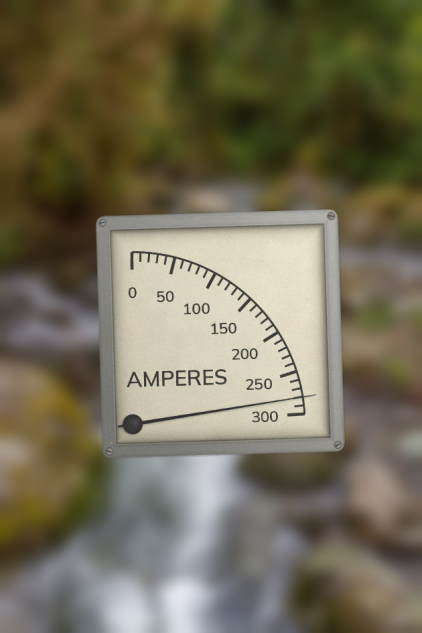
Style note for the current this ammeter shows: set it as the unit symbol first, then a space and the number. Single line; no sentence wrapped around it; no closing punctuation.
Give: A 280
